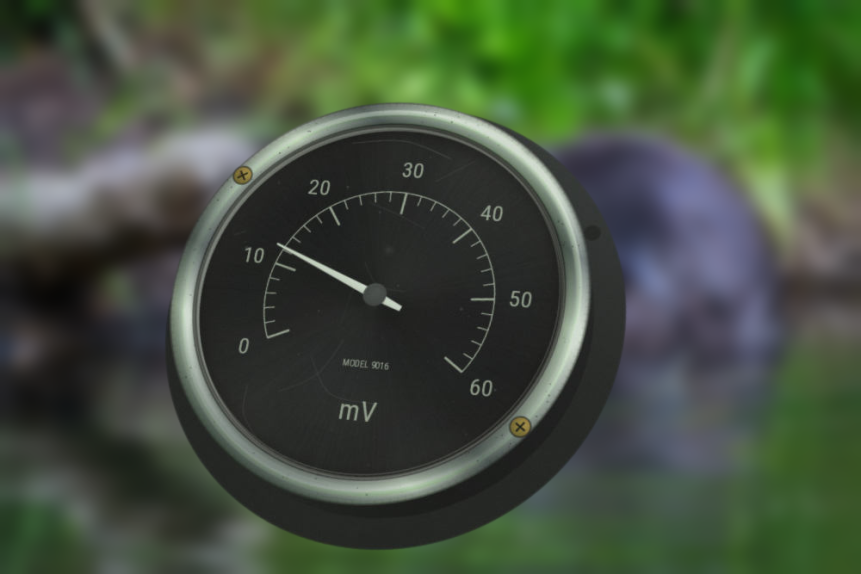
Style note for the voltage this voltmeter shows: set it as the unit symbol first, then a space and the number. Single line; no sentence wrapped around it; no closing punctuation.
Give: mV 12
